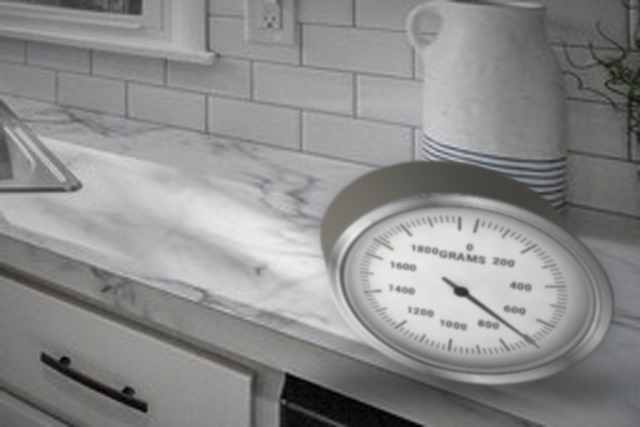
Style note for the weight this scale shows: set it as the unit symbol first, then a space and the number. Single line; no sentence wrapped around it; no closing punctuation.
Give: g 700
